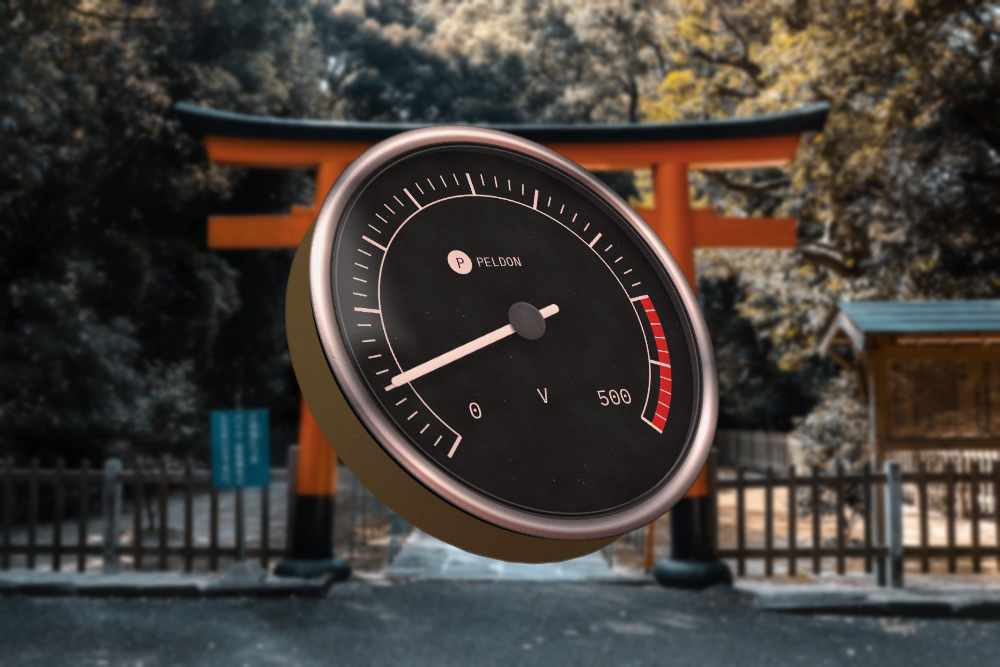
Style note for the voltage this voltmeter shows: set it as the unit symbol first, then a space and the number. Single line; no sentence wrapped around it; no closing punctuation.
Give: V 50
